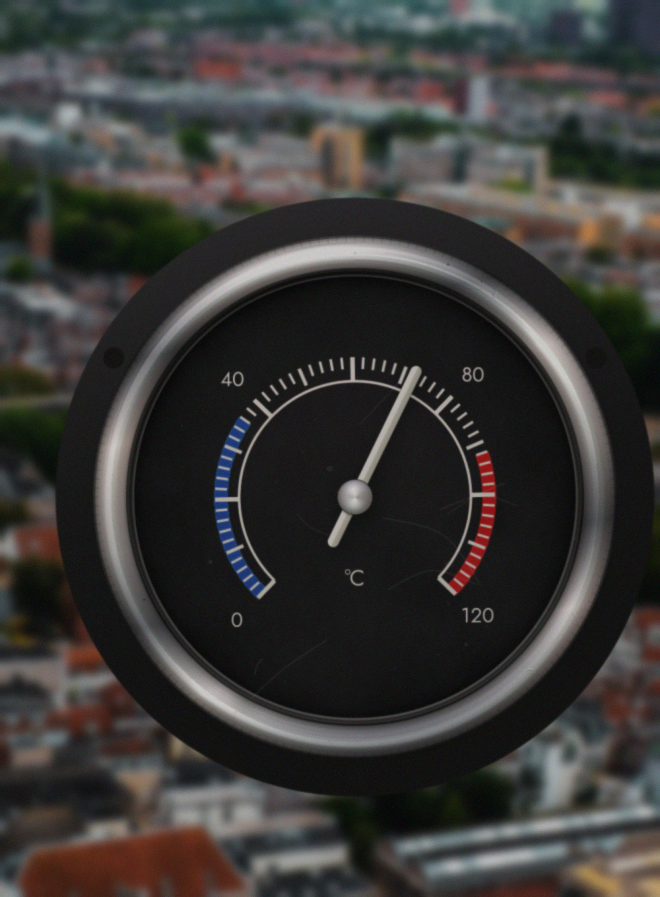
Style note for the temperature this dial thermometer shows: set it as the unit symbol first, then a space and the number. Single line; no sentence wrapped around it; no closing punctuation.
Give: °C 72
